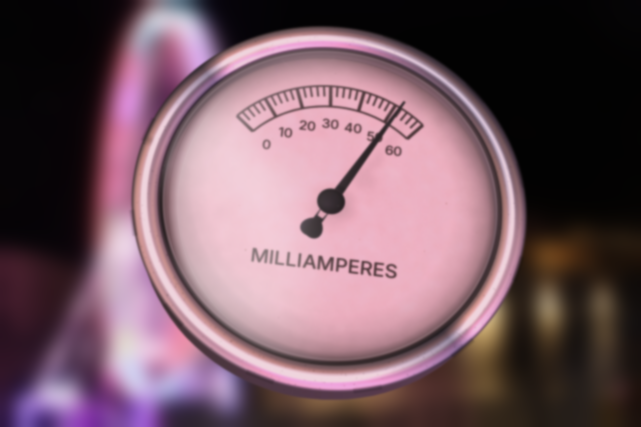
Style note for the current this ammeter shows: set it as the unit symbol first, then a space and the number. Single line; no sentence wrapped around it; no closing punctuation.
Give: mA 52
